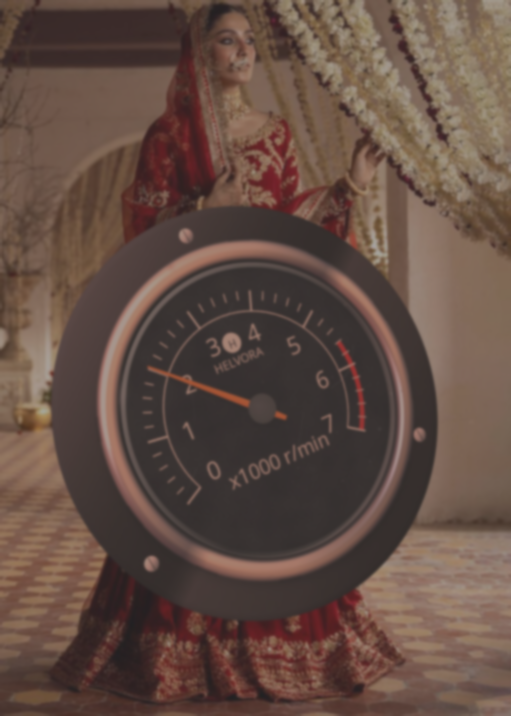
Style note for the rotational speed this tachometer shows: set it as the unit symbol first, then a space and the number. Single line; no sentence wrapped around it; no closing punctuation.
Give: rpm 2000
